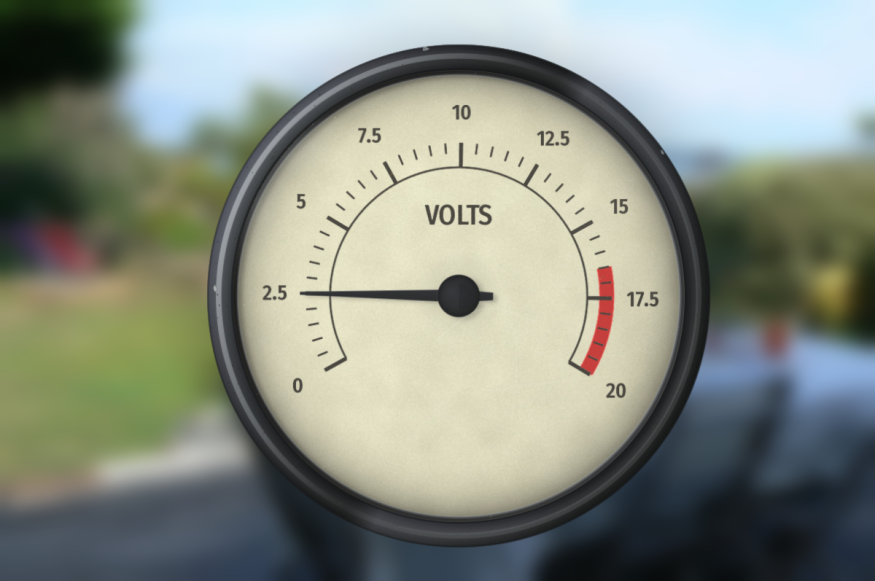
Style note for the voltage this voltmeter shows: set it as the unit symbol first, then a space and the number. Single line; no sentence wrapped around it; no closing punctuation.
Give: V 2.5
